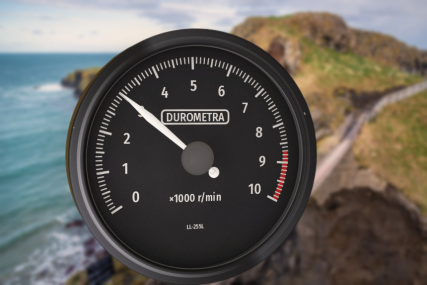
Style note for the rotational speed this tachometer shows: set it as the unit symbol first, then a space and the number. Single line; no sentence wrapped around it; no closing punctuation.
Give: rpm 3000
